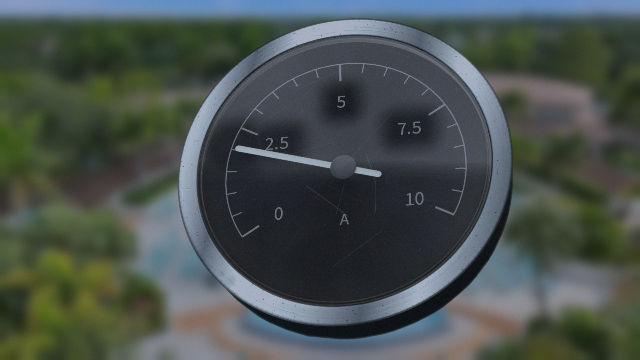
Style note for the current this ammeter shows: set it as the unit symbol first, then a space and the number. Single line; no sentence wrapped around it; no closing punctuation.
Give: A 2
